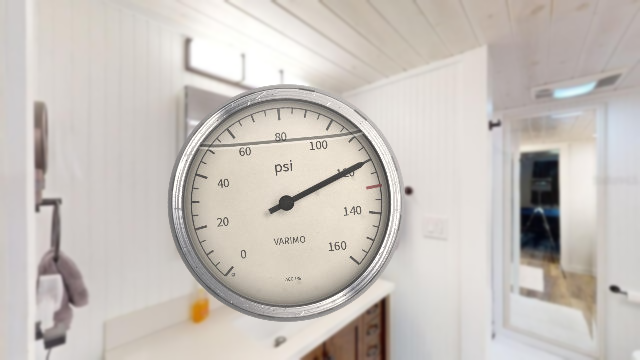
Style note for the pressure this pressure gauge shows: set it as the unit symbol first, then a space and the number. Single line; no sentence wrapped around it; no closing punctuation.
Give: psi 120
